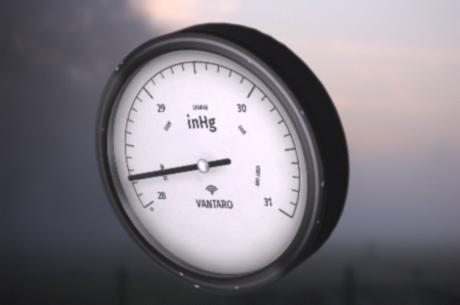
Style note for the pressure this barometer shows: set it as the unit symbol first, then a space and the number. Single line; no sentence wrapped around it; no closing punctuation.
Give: inHg 28.25
